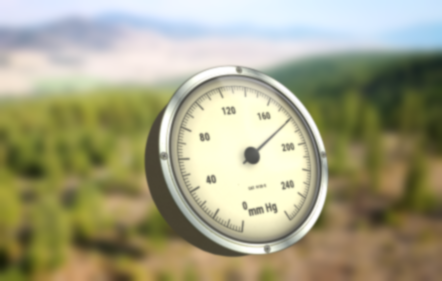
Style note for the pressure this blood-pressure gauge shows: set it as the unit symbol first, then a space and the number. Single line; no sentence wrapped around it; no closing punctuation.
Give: mmHg 180
